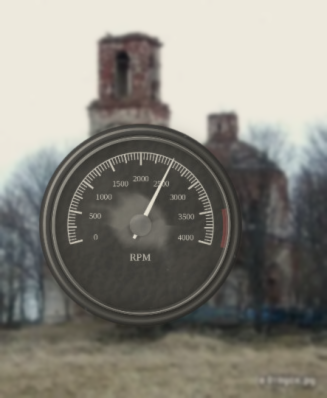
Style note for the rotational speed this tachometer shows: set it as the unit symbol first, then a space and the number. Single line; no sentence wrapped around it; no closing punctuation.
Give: rpm 2500
